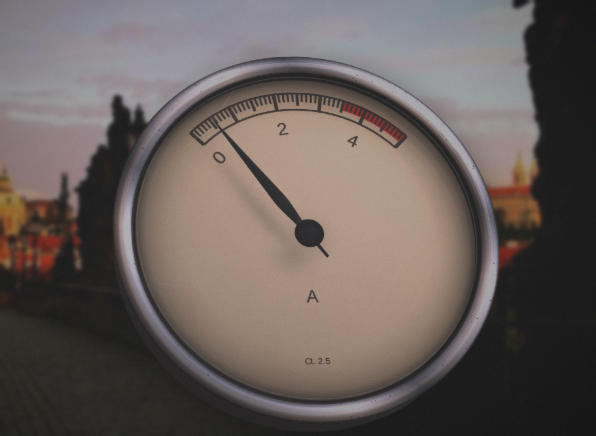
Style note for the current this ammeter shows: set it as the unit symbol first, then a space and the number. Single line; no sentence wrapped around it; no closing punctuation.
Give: A 0.5
